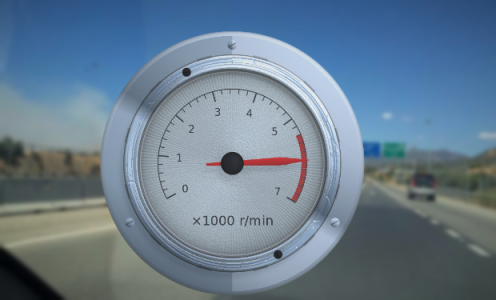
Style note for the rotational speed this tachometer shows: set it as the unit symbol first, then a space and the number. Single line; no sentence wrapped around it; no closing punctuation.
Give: rpm 6000
